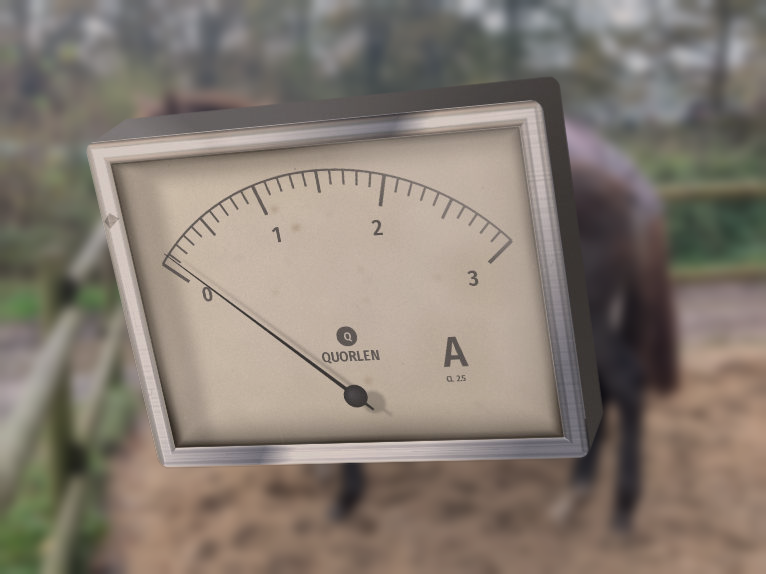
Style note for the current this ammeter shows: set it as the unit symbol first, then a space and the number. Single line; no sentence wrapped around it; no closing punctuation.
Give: A 0.1
